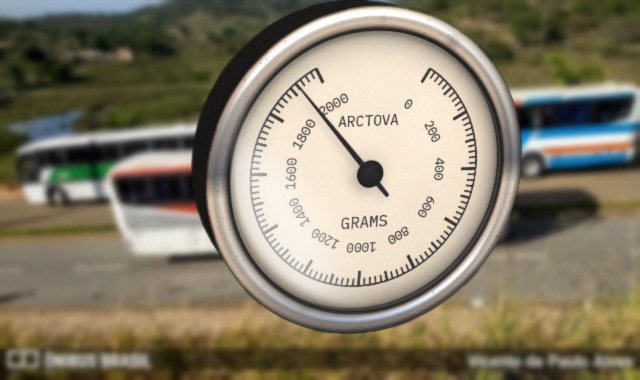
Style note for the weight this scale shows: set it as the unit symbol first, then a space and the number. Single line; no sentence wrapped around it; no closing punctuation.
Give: g 1920
